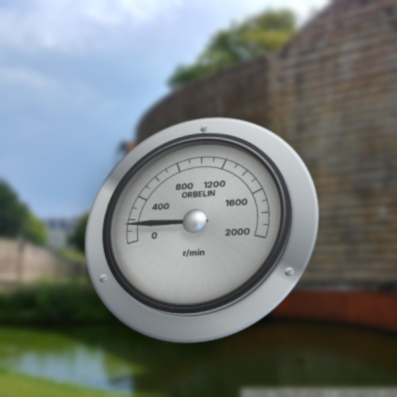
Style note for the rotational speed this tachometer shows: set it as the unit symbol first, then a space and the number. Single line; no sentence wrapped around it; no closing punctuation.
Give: rpm 150
